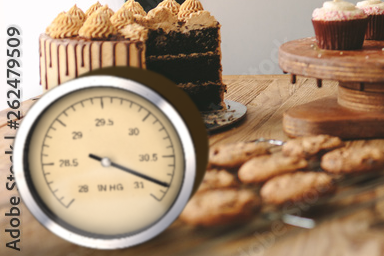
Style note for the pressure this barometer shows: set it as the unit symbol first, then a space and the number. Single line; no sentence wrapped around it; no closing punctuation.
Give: inHg 30.8
